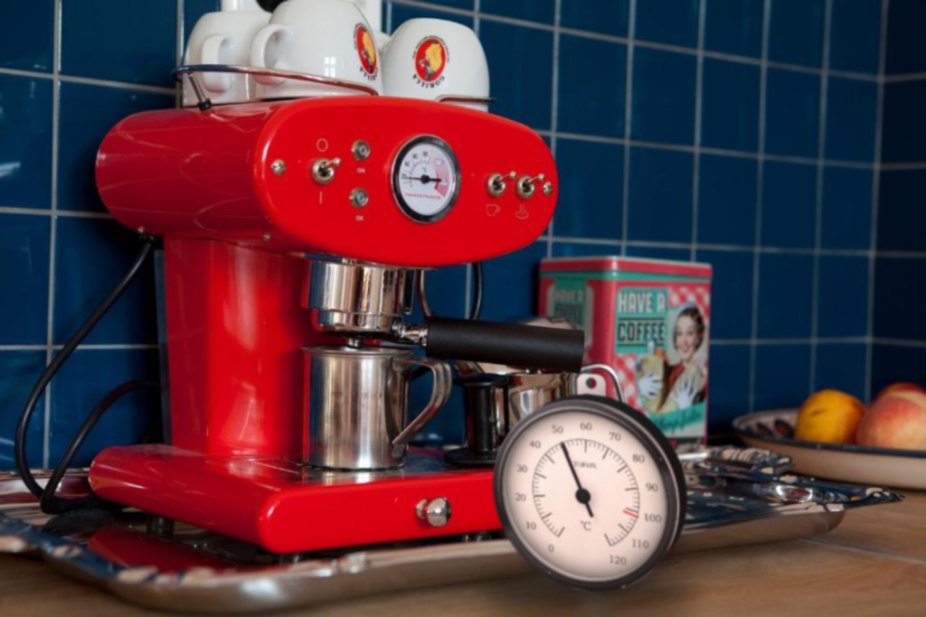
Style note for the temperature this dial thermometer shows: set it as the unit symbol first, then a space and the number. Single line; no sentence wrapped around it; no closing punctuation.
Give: °C 50
